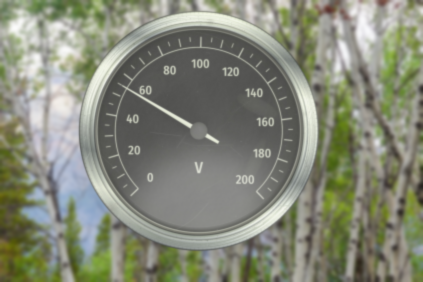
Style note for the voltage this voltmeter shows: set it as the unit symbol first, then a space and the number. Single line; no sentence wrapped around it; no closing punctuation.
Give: V 55
